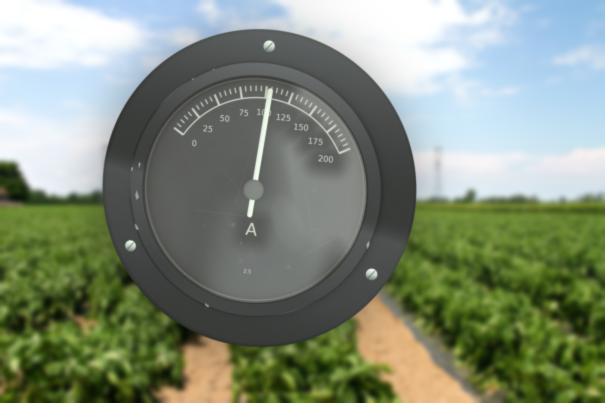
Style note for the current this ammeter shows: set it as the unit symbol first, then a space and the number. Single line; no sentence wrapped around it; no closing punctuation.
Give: A 105
